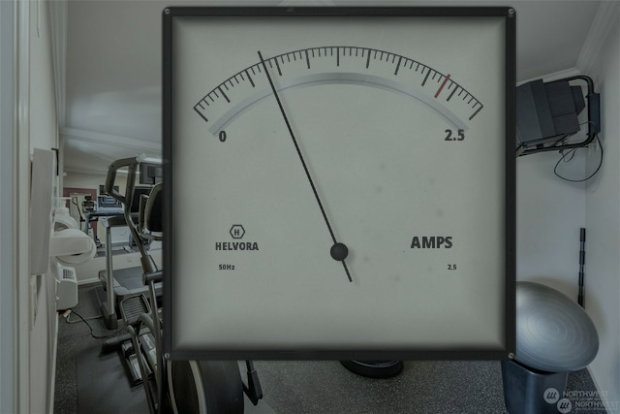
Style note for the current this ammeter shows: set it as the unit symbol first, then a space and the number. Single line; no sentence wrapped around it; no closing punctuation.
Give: A 0.65
